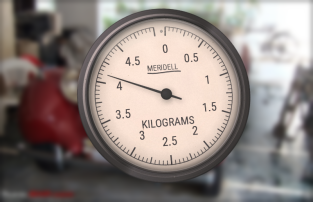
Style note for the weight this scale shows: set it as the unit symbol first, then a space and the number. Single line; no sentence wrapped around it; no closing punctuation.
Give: kg 4.1
